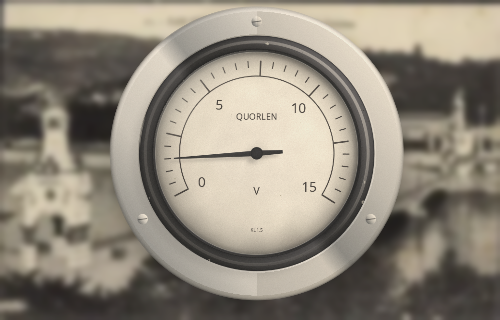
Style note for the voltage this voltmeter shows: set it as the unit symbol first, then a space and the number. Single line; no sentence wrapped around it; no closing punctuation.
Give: V 1.5
